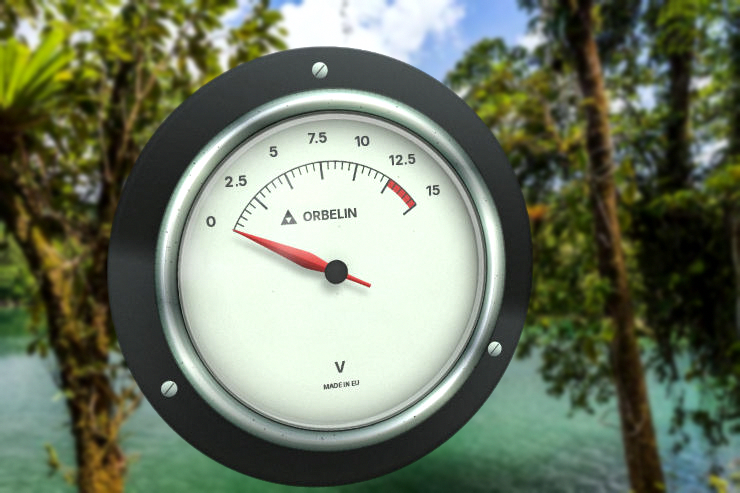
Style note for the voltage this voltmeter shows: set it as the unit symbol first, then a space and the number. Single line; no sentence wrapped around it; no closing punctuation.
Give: V 0
